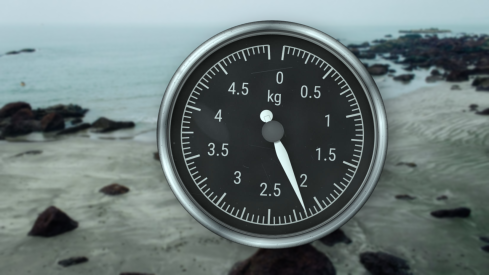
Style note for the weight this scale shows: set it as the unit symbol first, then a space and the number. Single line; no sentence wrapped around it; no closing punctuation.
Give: kg 2.15
